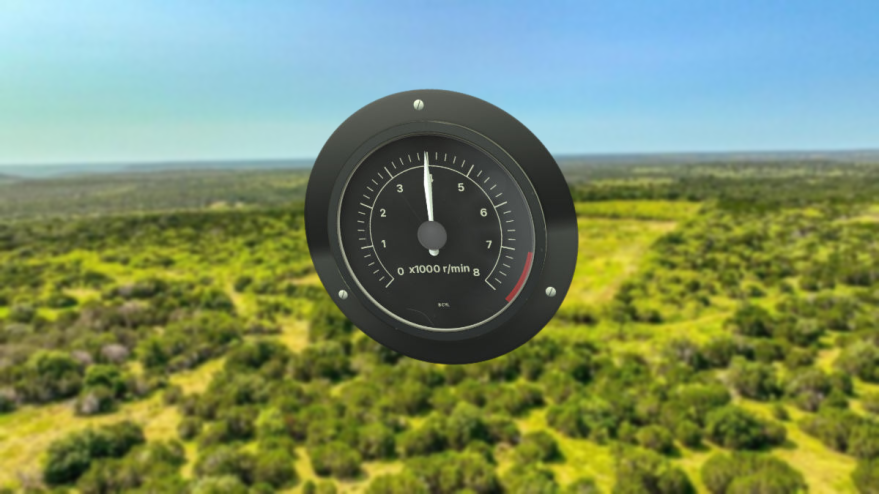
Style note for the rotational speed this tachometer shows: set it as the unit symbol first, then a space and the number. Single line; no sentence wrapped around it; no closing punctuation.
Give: rpm 4000
